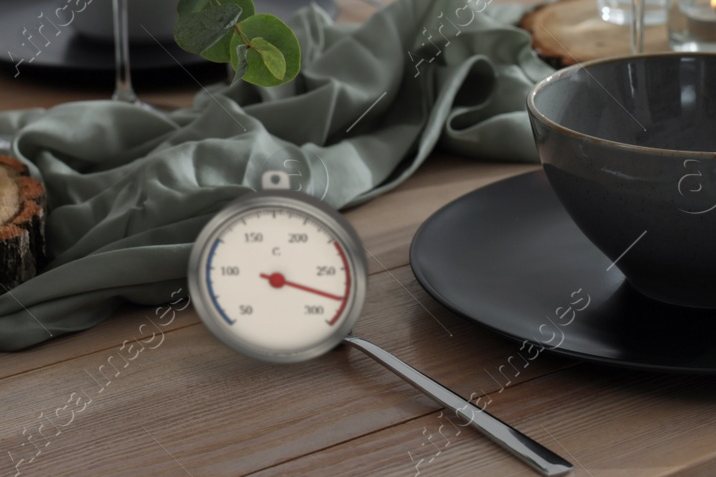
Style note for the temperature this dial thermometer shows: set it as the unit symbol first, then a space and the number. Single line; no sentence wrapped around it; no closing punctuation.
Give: °C 275
